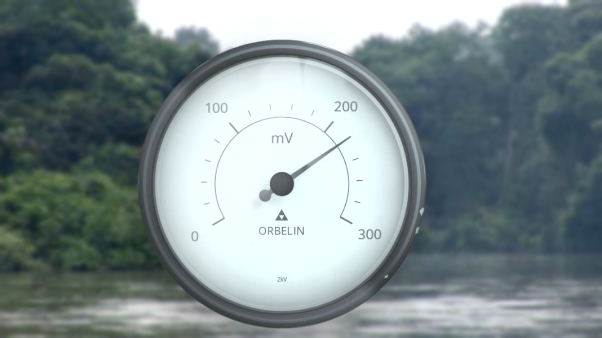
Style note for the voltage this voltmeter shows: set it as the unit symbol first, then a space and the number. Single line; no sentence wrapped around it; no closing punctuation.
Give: mV 220
